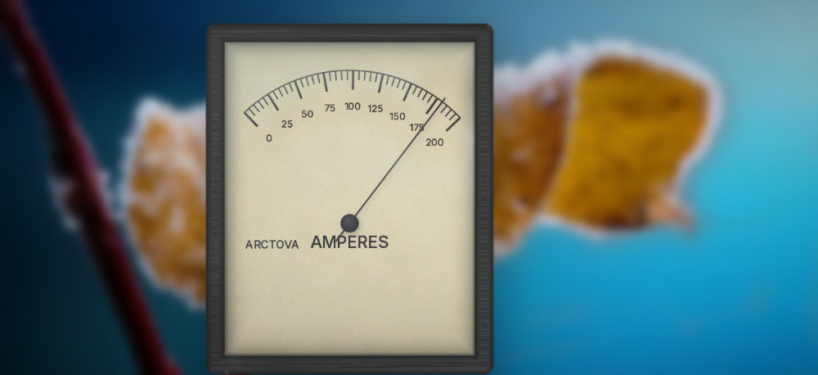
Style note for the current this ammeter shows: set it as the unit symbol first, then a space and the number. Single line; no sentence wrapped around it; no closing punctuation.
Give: A 180
